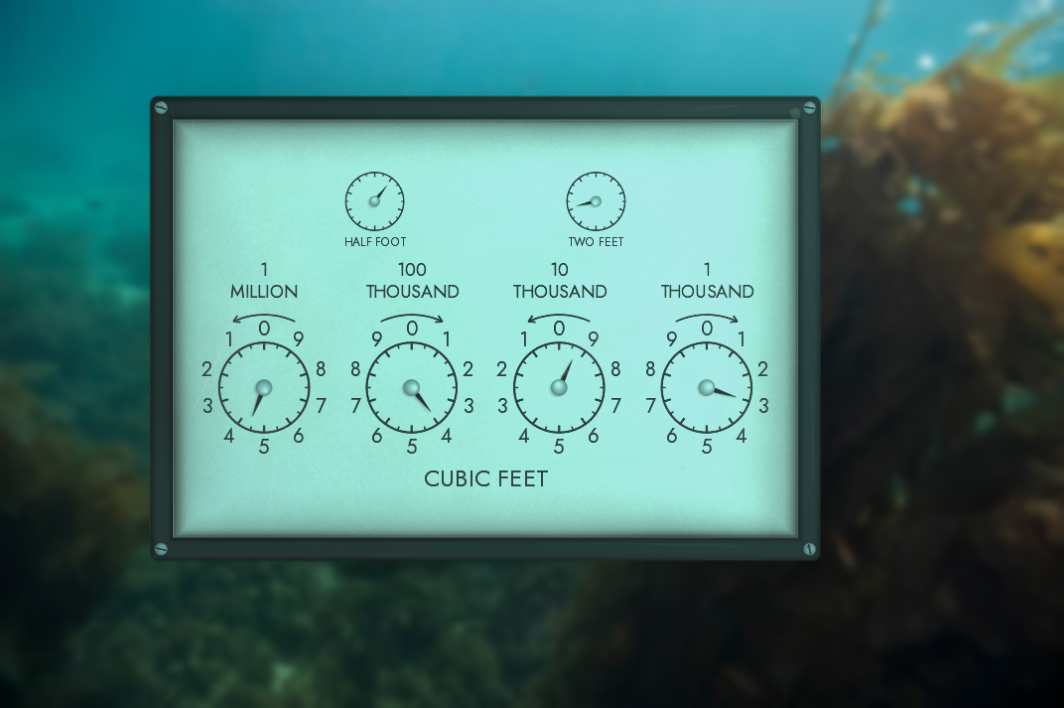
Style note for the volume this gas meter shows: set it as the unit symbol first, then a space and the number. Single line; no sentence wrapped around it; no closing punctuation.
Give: ft³ 439300
